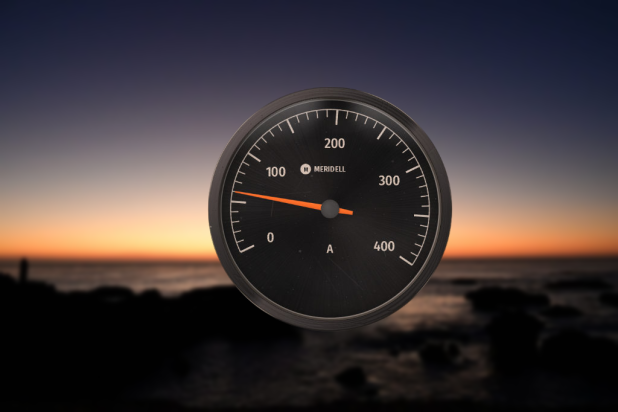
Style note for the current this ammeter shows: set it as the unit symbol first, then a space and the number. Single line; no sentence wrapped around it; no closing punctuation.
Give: A 60
